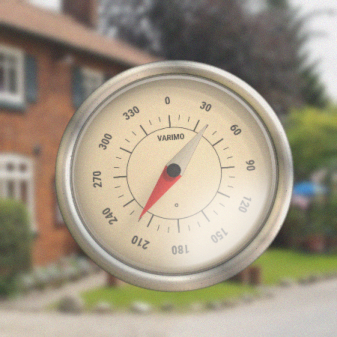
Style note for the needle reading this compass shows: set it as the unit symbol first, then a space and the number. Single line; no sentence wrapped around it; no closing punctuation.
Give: ° 220
